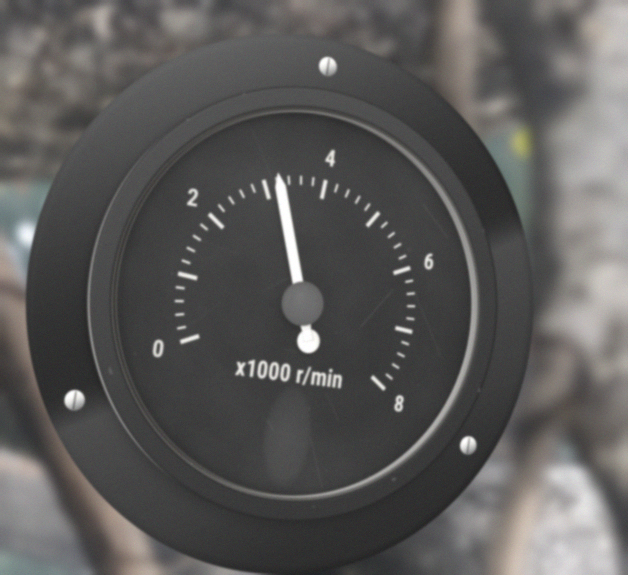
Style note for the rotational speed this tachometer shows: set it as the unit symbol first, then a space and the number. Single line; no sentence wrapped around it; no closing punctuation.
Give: rpm 3200
